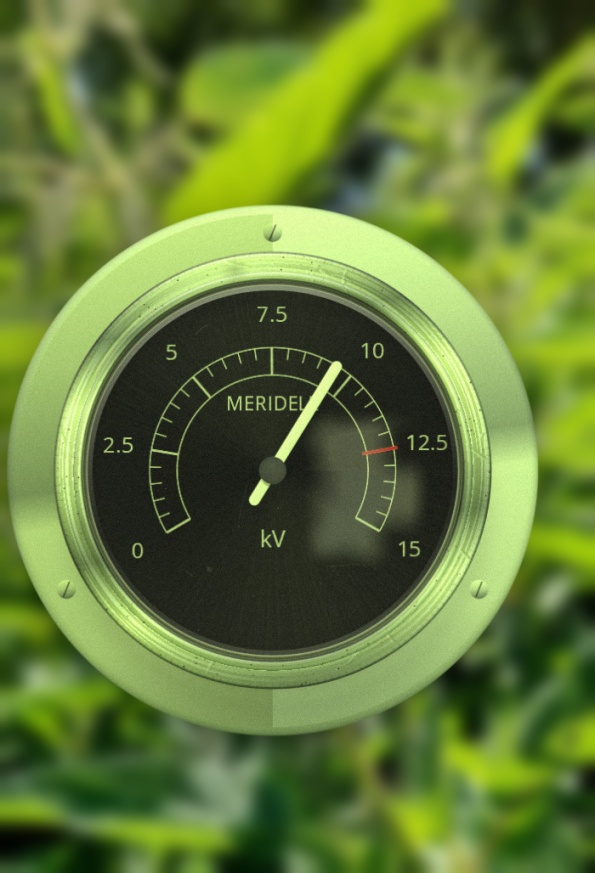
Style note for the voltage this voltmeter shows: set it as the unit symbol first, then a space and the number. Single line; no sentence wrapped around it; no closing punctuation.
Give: kV 9.5
